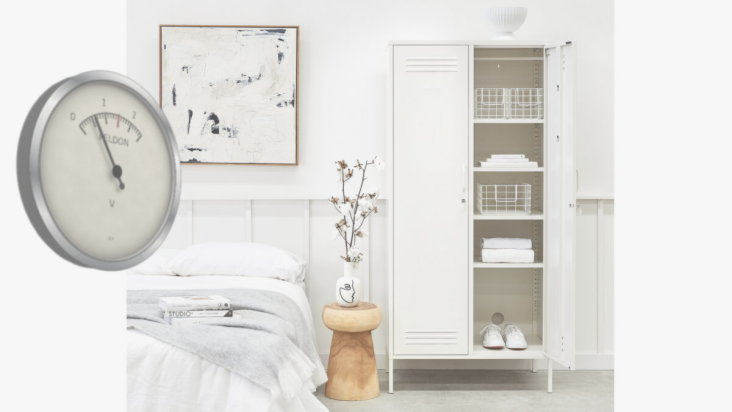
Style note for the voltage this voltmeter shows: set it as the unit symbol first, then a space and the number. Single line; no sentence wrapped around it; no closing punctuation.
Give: V 0.5
